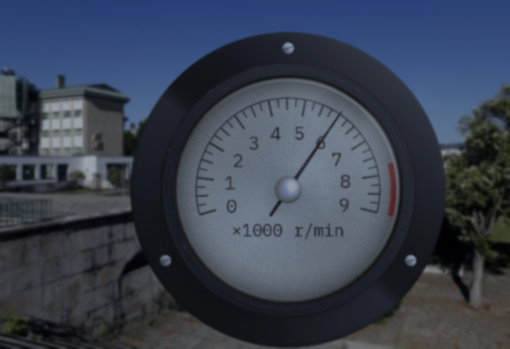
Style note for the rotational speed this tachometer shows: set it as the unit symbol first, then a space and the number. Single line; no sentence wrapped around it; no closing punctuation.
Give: rpm 6000
